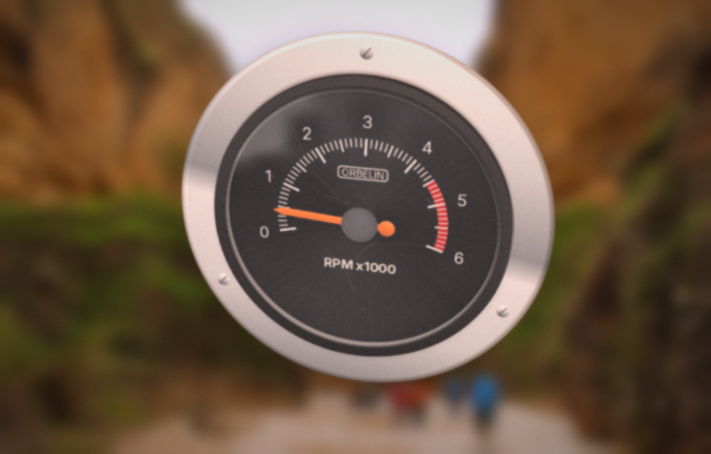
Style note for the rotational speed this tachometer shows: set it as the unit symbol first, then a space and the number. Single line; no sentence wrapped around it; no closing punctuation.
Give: rpm 500
